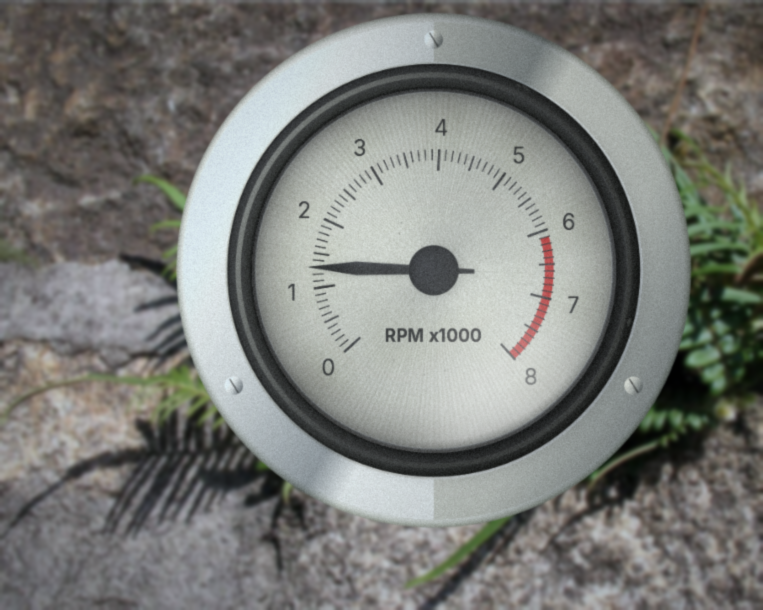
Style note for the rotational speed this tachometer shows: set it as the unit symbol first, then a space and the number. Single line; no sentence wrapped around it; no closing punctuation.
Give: rpm 1300
